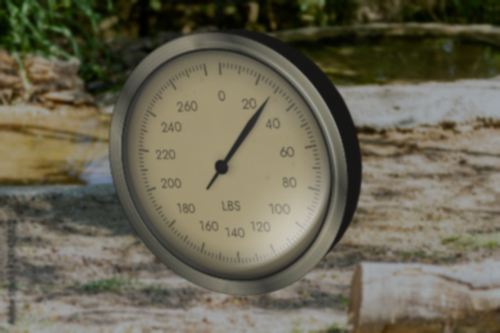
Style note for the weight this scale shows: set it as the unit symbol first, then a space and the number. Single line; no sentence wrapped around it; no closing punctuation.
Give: lb 30
